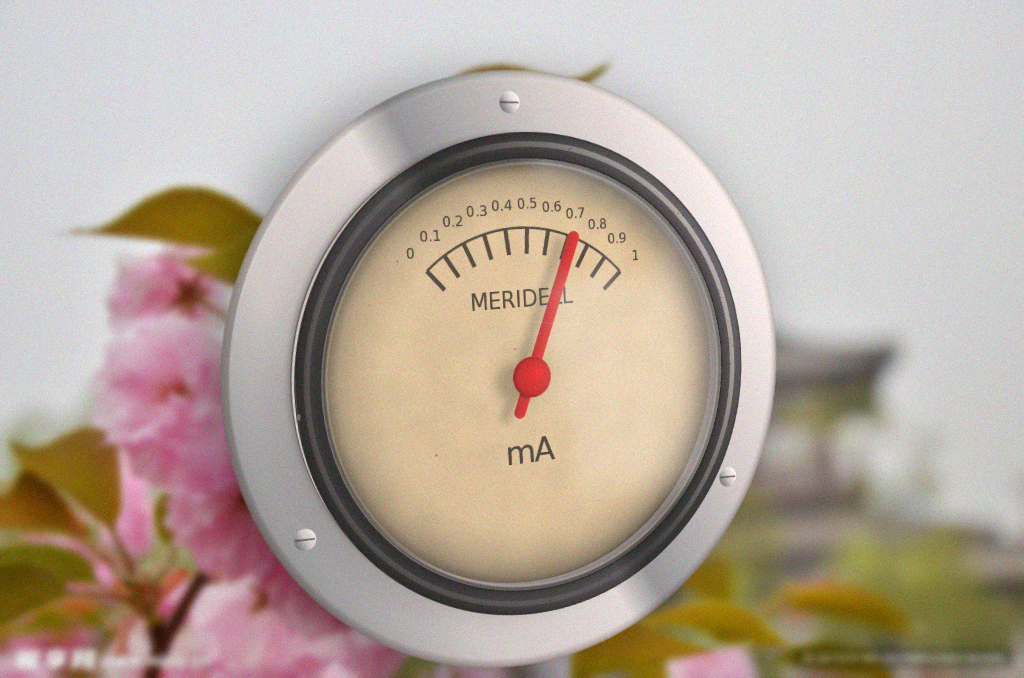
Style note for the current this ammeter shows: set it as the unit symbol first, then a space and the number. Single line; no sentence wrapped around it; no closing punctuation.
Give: mA 0.7
